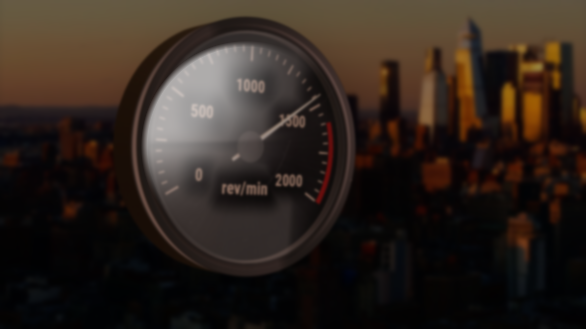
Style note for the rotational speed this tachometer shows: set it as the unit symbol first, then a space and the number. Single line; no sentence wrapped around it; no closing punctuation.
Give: rpm 1450
